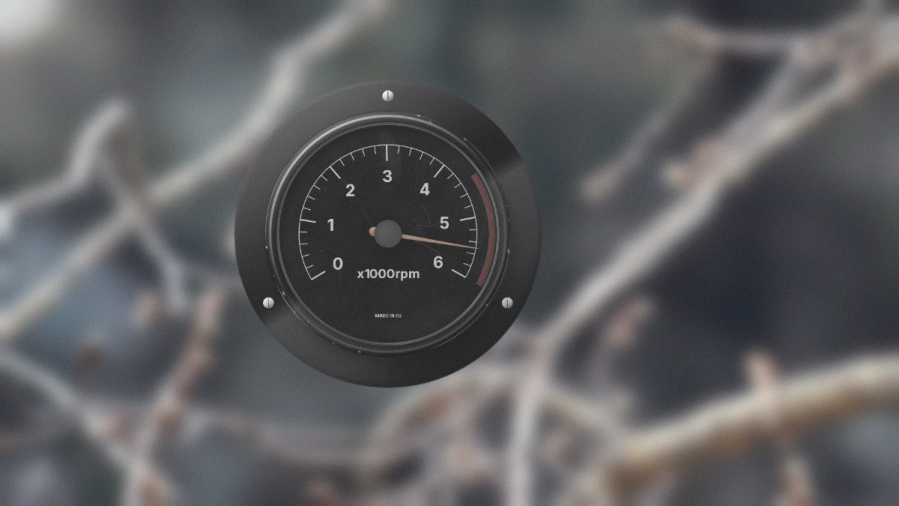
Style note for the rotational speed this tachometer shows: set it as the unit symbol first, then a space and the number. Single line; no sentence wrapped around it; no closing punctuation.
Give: rpm 5500
